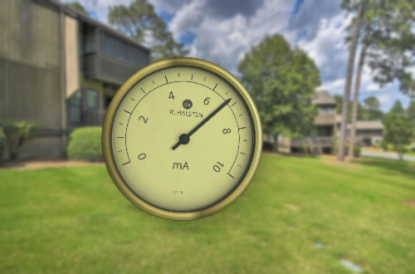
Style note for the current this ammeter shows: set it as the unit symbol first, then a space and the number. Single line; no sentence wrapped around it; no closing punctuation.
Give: mA 6.75
